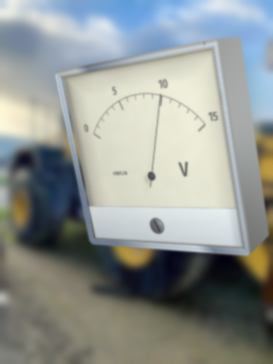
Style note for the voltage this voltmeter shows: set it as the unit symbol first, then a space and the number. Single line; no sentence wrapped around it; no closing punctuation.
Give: V 10
